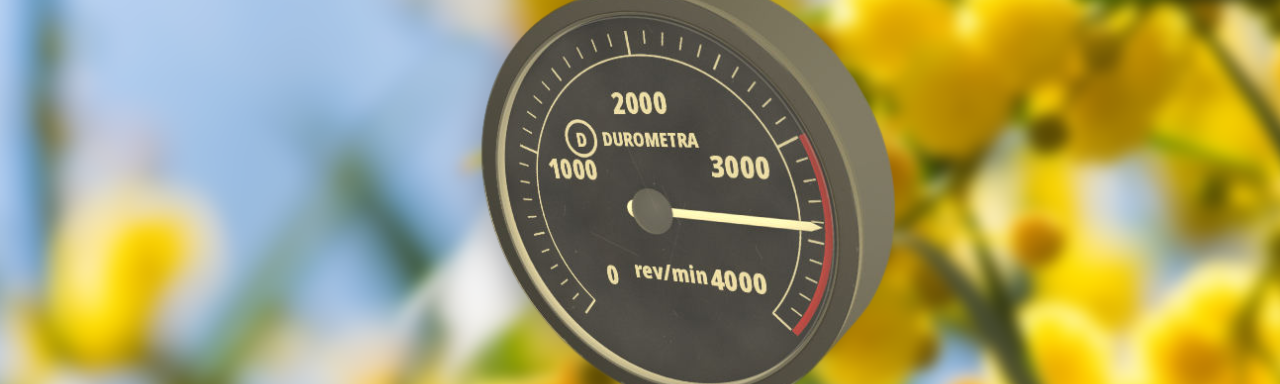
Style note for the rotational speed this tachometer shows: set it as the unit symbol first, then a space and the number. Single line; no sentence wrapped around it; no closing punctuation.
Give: rpm 3400
